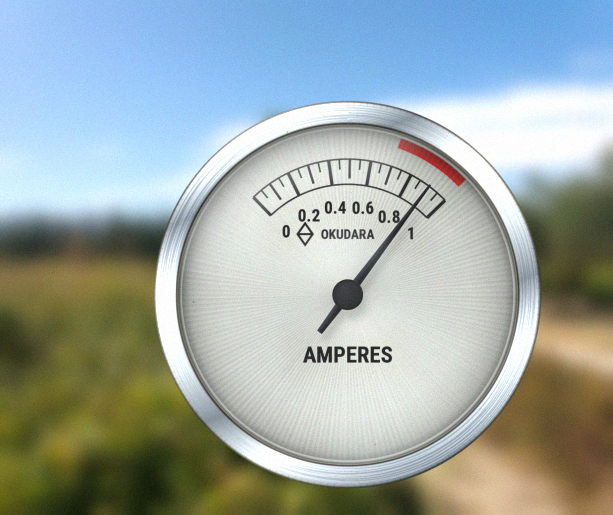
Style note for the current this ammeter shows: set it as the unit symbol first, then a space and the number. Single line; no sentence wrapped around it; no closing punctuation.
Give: A 0.9
